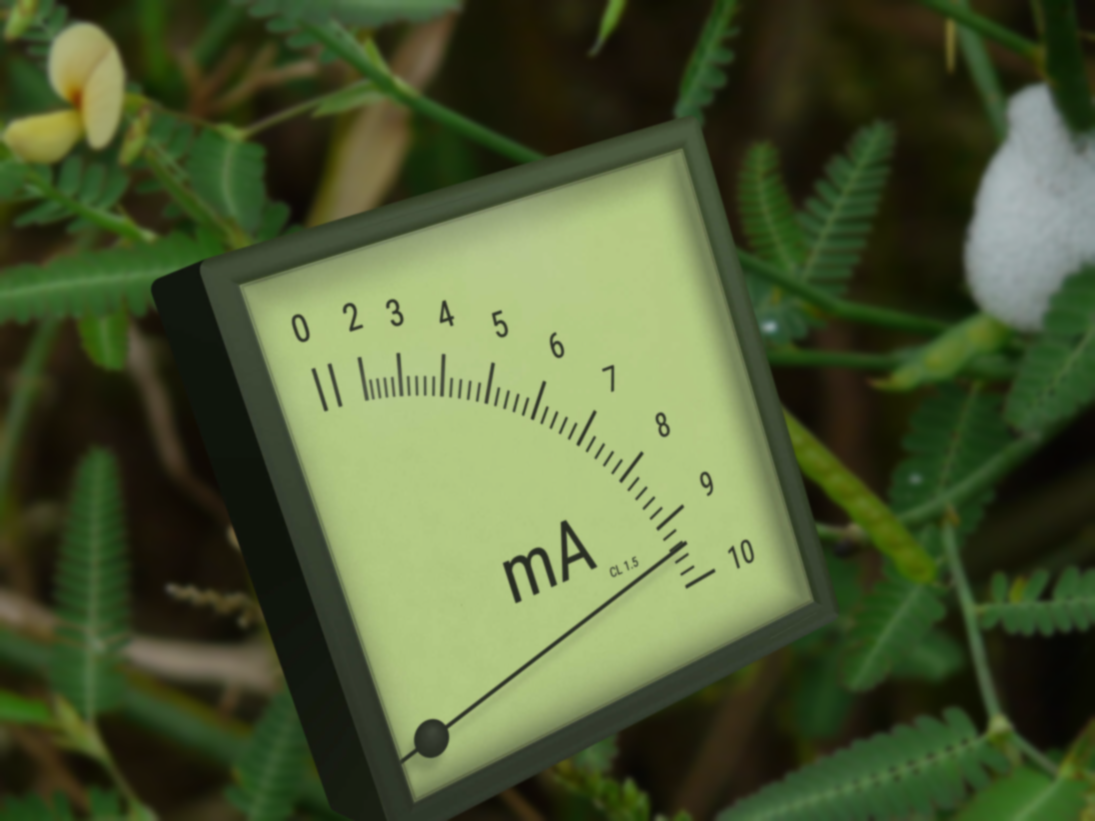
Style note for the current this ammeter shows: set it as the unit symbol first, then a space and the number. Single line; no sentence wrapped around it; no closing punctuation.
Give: mA 9.4
